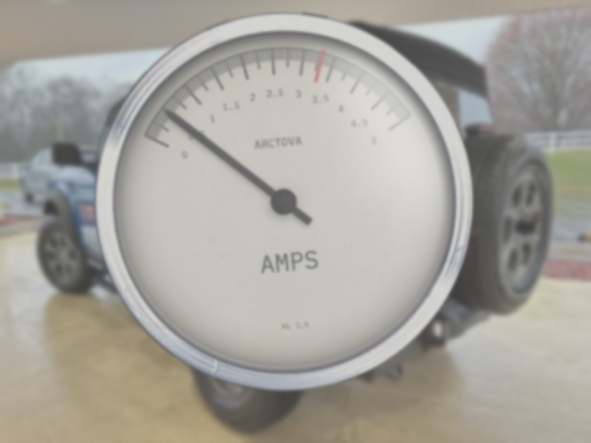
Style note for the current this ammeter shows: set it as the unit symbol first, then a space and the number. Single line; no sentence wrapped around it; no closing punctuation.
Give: A 0.5
